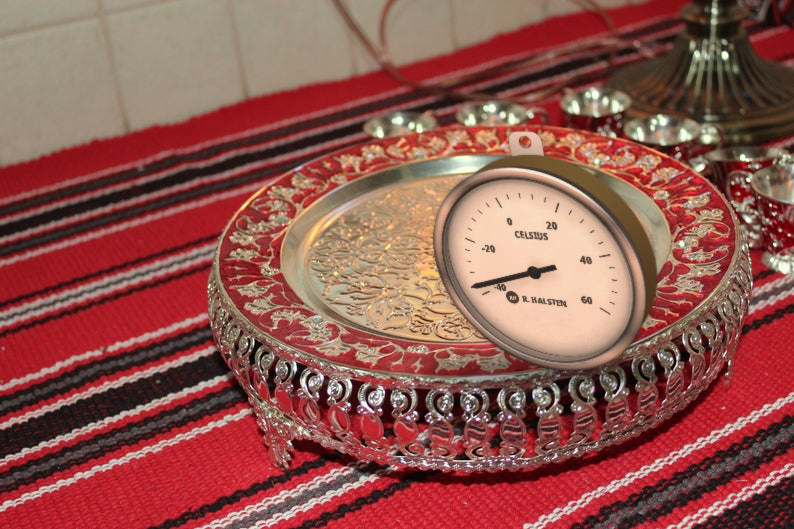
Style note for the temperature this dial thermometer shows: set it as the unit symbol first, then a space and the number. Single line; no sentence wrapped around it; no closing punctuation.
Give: °C -36
